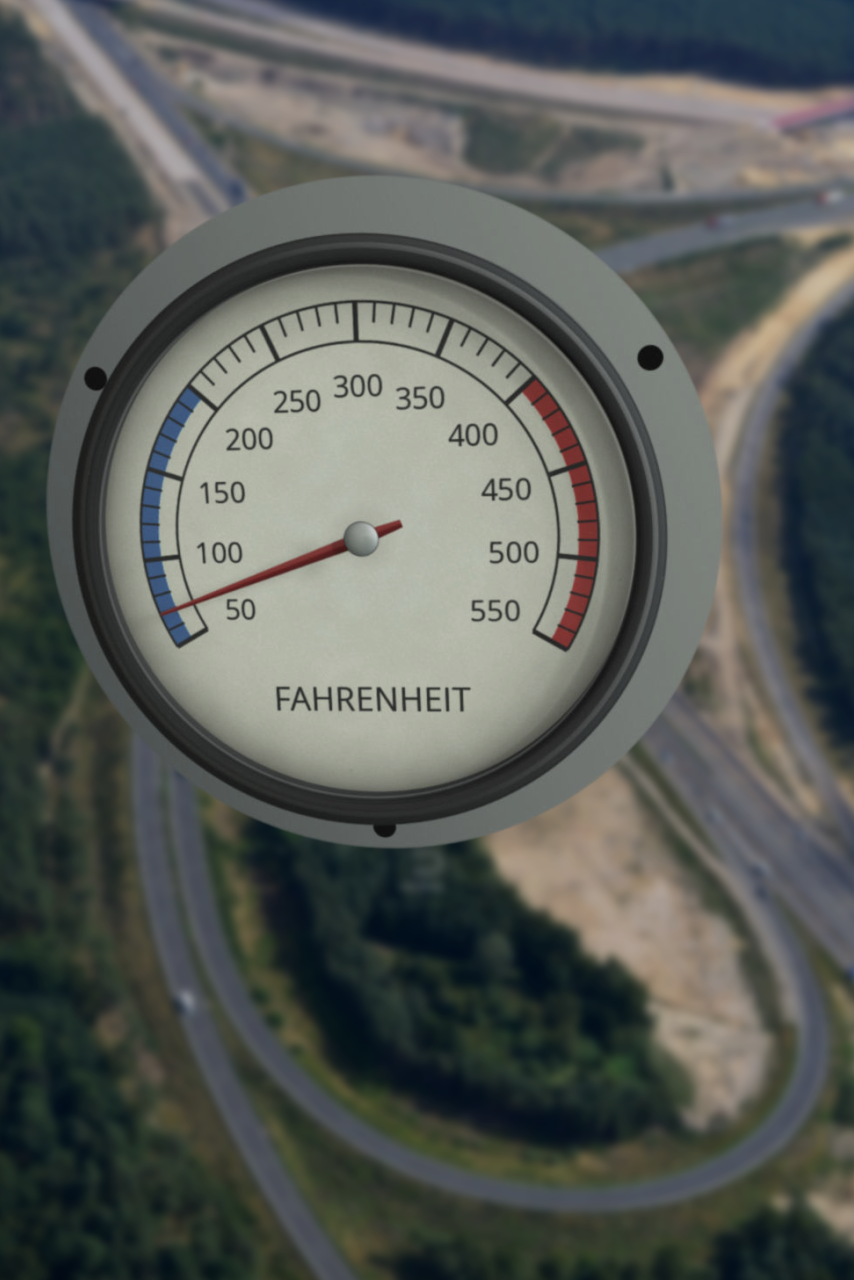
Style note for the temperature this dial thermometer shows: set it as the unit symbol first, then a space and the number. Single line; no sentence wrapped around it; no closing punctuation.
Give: °F 70
